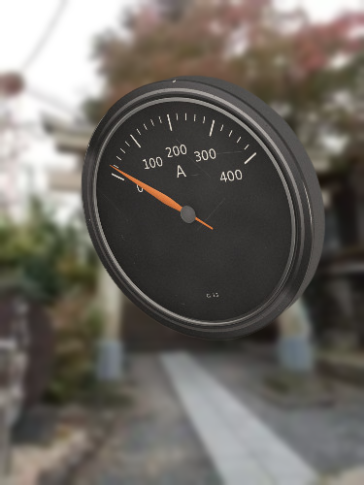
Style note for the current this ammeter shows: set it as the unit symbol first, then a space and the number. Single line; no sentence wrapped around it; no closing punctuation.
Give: A 20
